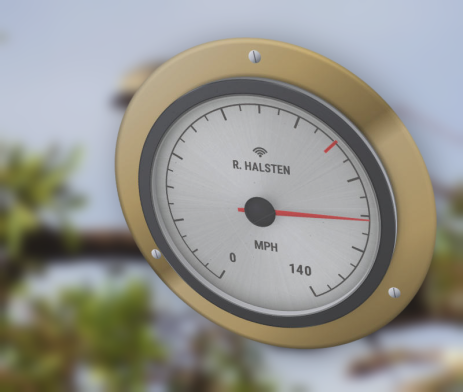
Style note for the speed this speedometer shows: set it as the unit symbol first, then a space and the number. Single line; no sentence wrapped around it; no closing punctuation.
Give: mph 110
